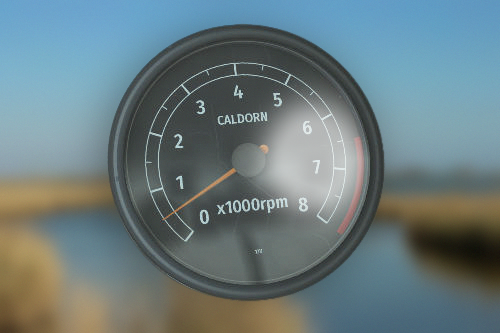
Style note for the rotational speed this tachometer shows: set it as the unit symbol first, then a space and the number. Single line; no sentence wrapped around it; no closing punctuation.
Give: rpm 500
